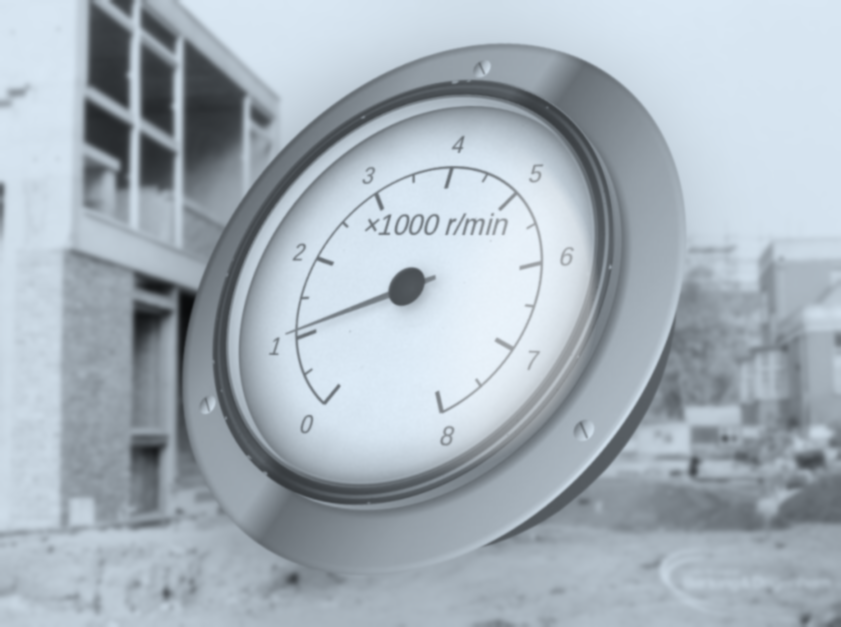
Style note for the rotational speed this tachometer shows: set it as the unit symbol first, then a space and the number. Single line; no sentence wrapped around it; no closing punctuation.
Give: rpm 1000
